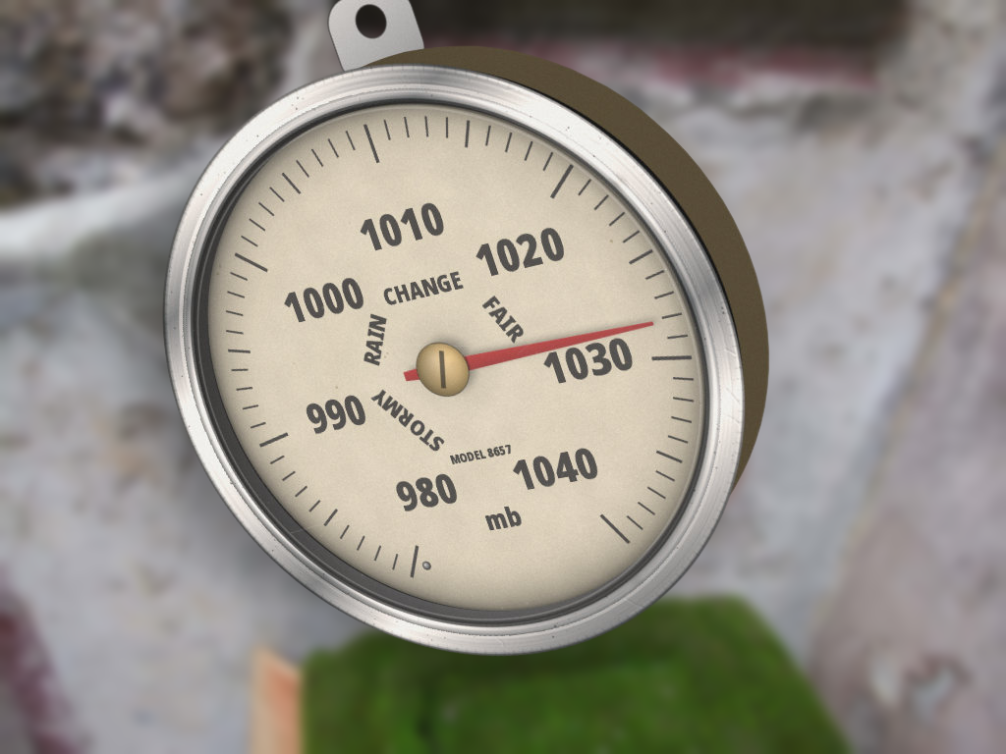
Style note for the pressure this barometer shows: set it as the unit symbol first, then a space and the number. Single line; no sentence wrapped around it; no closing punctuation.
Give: mbar 1028
